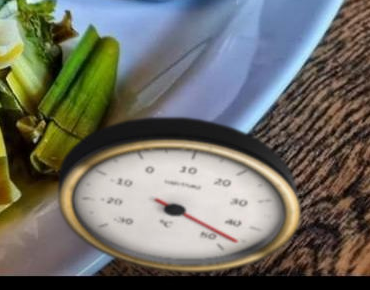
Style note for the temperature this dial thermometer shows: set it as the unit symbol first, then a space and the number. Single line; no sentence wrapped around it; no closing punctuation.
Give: °C 45
